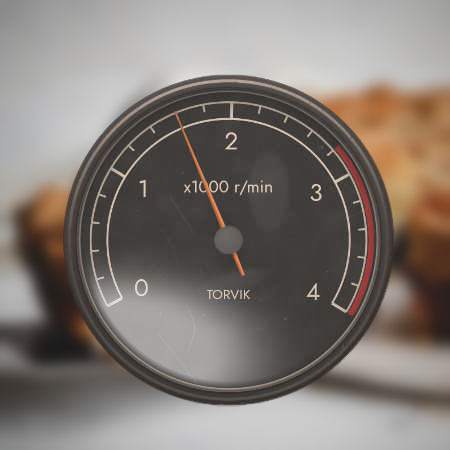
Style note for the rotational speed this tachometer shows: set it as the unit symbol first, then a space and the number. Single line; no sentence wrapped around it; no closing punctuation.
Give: rpm 1600
